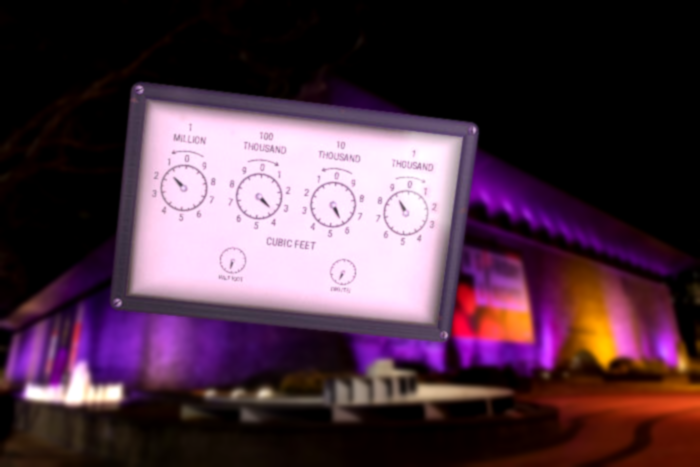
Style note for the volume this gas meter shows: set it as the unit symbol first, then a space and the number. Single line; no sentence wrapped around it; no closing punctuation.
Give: ft³ 135900
